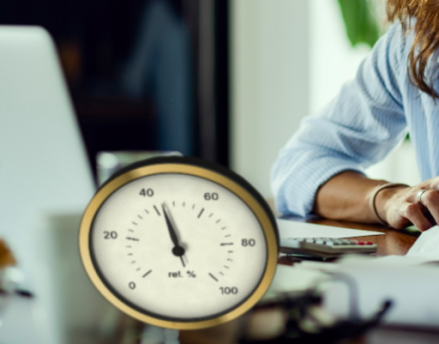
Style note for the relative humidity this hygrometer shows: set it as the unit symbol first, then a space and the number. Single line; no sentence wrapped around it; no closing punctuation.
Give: % 44
